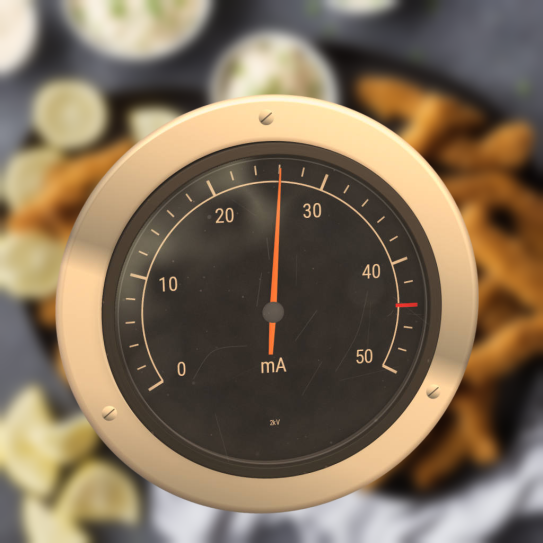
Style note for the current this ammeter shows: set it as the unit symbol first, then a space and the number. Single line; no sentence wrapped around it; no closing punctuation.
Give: mA 26
